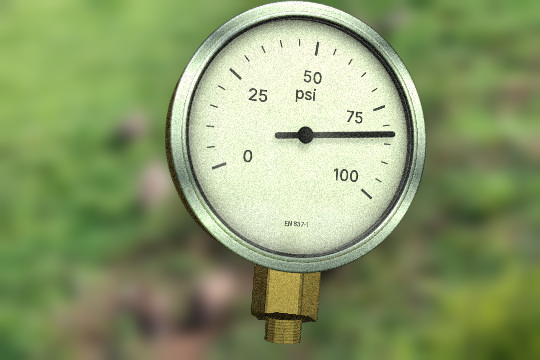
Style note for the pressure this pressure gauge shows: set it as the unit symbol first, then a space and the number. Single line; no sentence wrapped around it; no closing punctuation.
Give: psi 82.5
